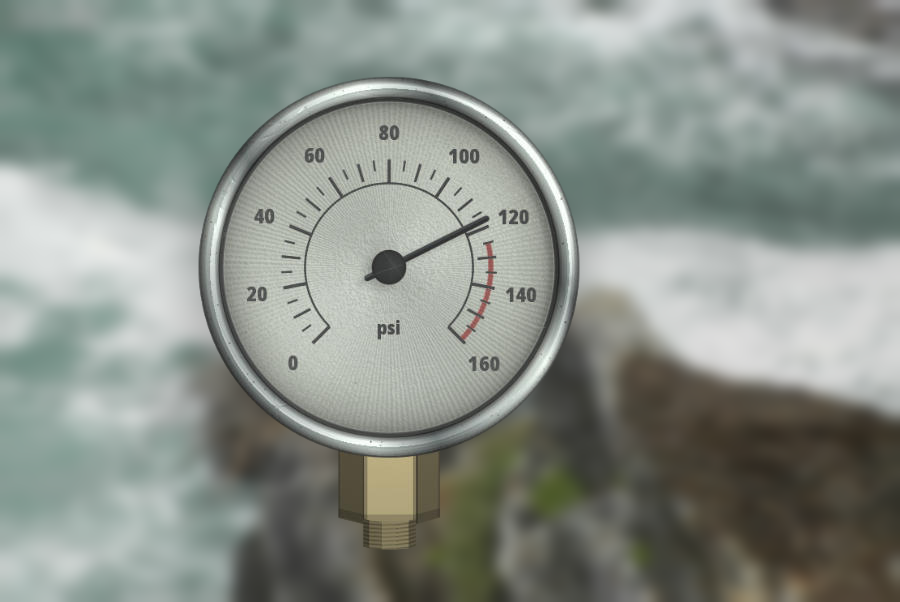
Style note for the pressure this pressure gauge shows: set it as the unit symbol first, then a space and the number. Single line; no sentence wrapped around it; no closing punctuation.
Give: psi 117.5
